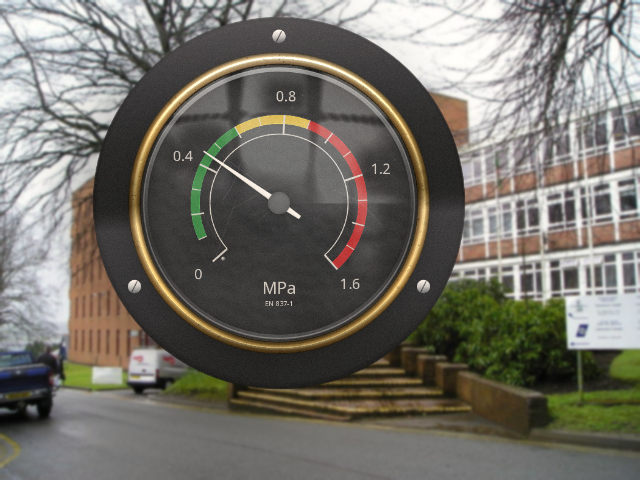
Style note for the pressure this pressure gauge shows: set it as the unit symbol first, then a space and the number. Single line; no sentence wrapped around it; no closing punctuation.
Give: MPa 0.45
